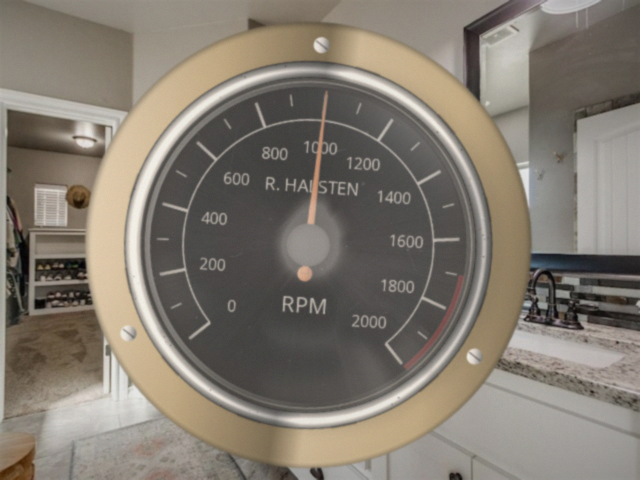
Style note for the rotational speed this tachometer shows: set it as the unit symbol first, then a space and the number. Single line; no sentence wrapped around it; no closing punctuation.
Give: rpm 1000
